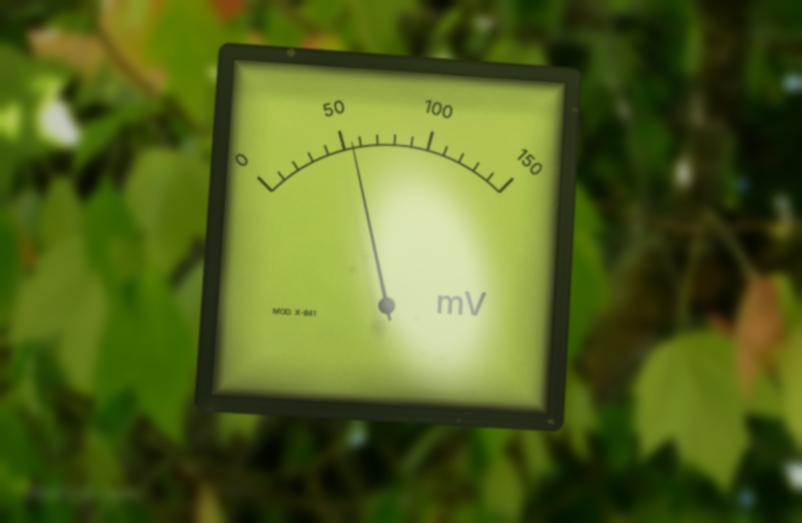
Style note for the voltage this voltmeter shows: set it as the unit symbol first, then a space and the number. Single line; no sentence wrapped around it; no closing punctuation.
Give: mV 55
